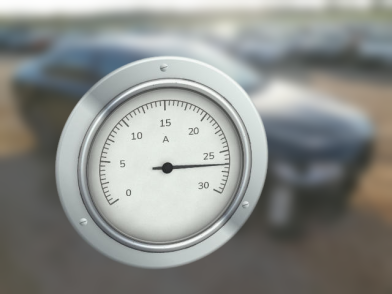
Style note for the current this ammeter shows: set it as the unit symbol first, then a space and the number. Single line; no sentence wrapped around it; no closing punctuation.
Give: A 26.5
